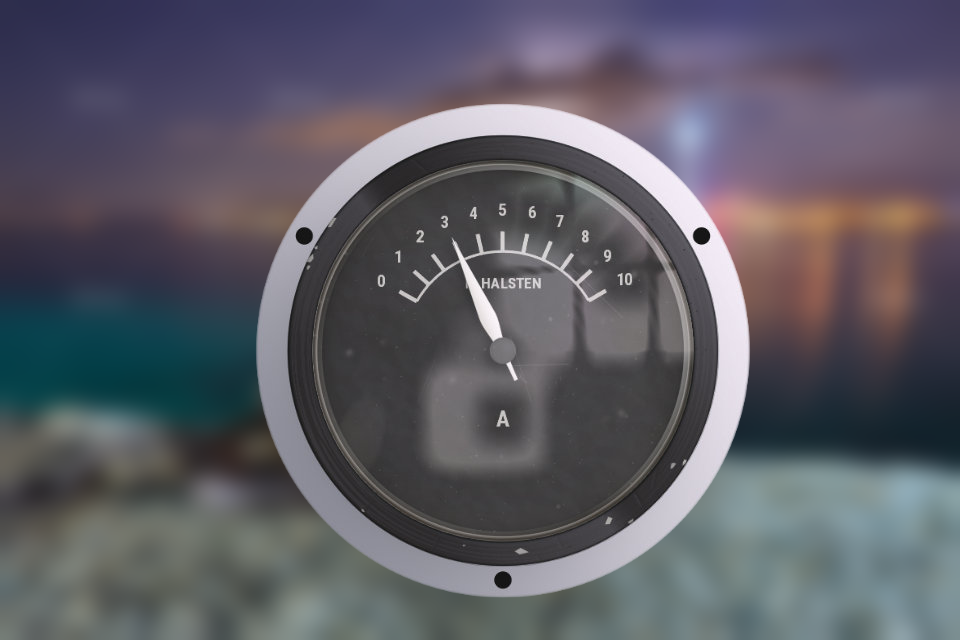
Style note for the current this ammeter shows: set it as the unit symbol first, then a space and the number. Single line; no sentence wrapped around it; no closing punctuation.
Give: A 3
